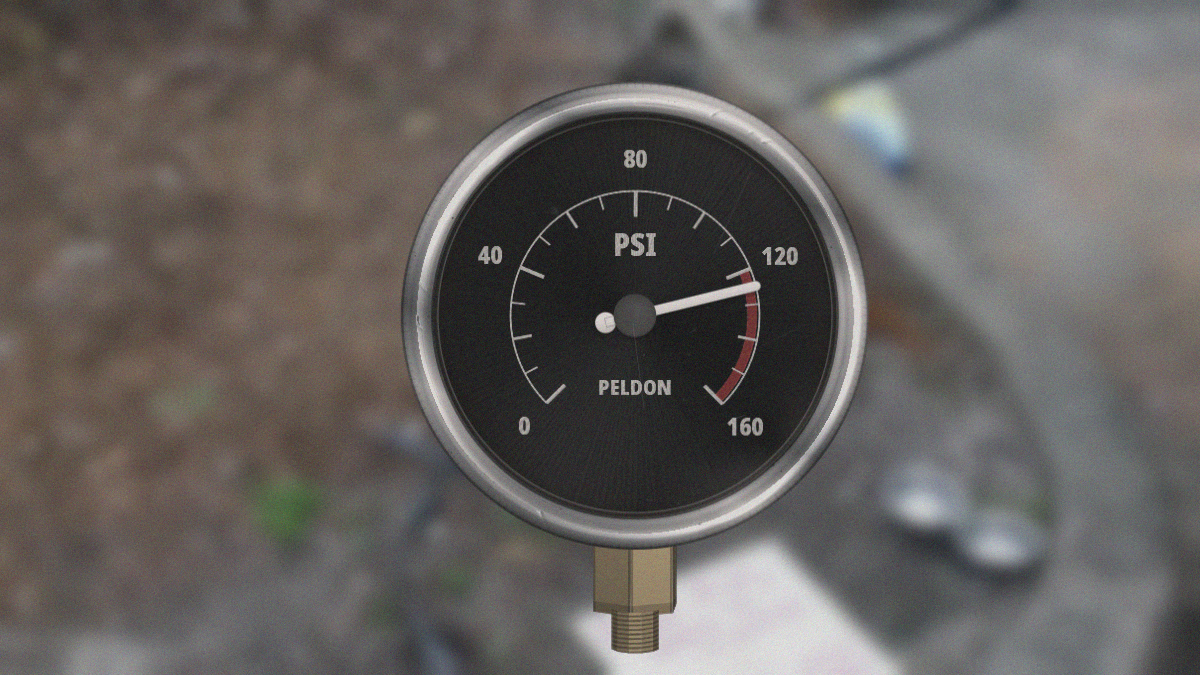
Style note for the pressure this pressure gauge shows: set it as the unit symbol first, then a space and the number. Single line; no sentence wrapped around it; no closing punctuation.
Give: psi 125
